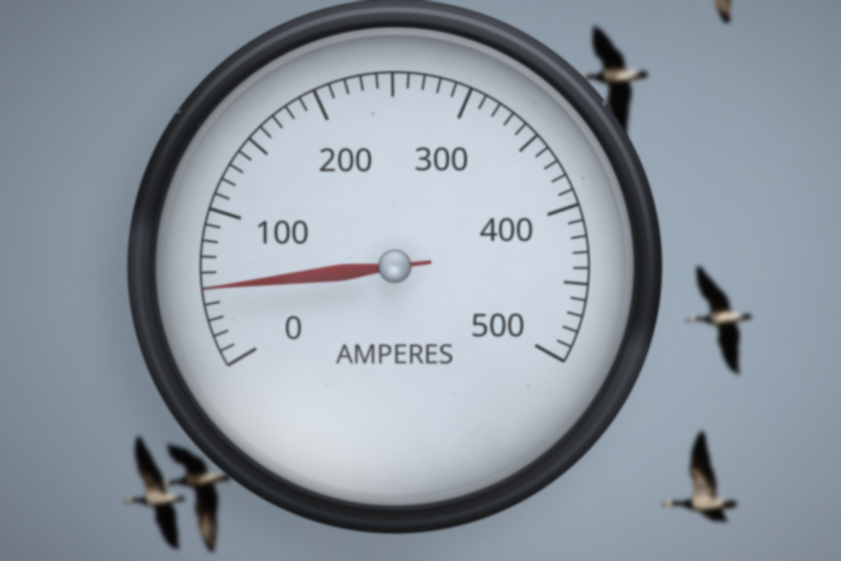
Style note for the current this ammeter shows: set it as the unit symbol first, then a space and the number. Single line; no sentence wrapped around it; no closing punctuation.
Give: A 50
